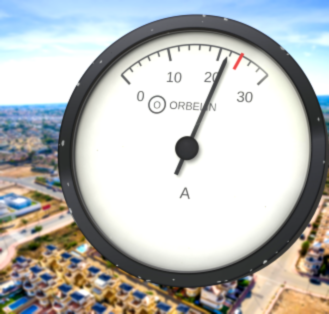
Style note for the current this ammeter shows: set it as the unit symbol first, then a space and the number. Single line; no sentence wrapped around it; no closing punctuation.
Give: A 22
